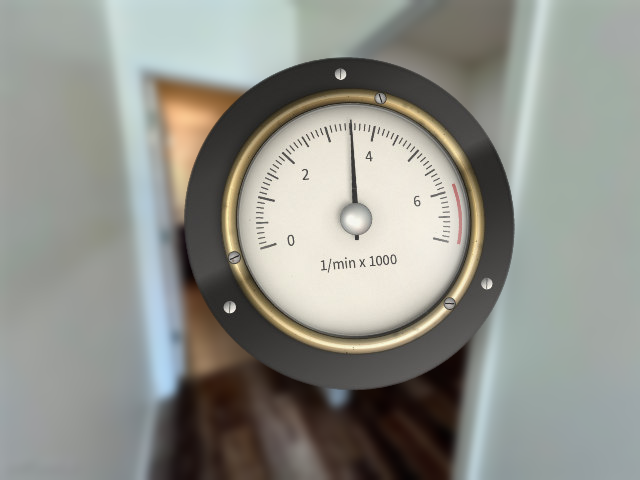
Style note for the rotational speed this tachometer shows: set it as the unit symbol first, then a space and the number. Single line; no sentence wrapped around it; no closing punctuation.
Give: rpm 3500
